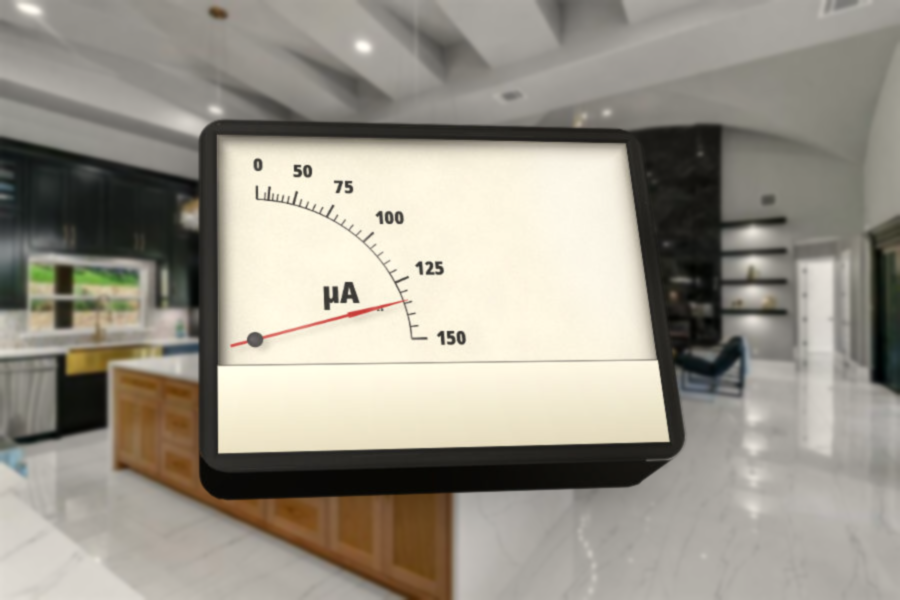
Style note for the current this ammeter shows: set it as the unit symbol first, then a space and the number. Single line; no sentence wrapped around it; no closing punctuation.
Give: µA 135
